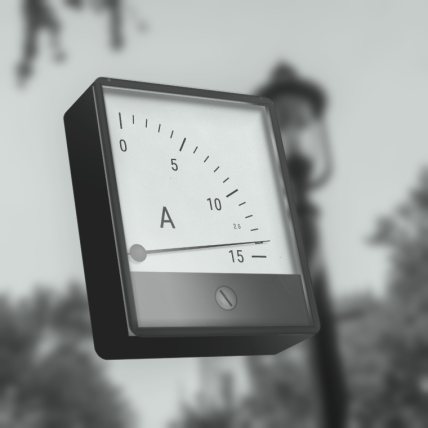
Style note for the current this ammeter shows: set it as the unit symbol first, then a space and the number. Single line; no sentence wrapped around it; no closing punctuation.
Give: A 14
